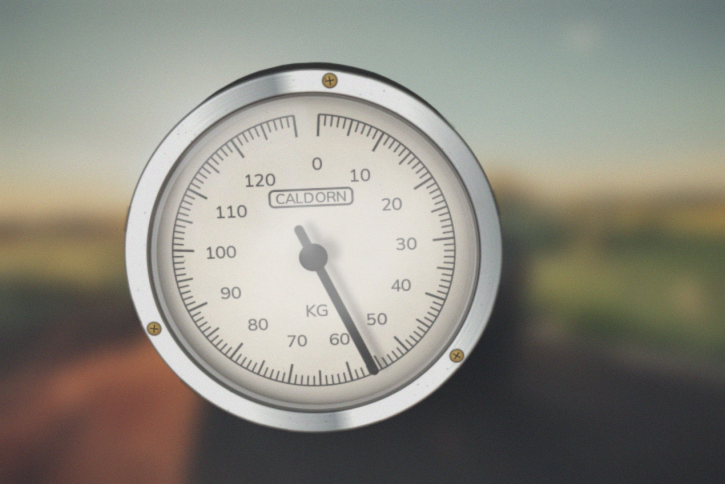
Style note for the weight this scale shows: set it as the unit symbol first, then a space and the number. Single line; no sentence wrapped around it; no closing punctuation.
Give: kg 56
